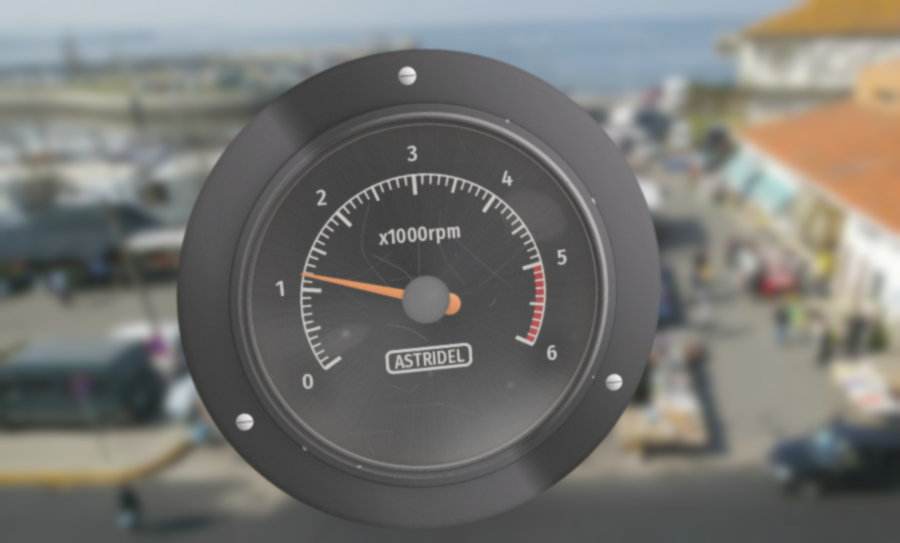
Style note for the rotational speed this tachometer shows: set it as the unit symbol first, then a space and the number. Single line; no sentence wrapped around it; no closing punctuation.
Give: rpm 1200
